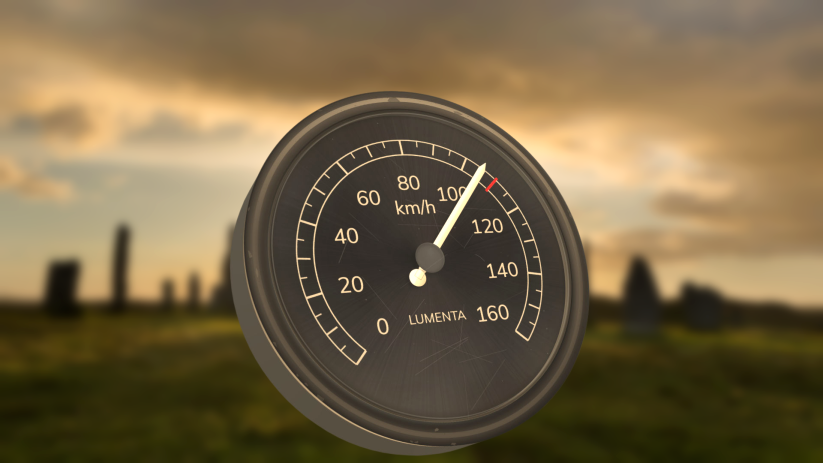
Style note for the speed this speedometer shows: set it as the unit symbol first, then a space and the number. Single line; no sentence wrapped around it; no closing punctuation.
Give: km/h 105
